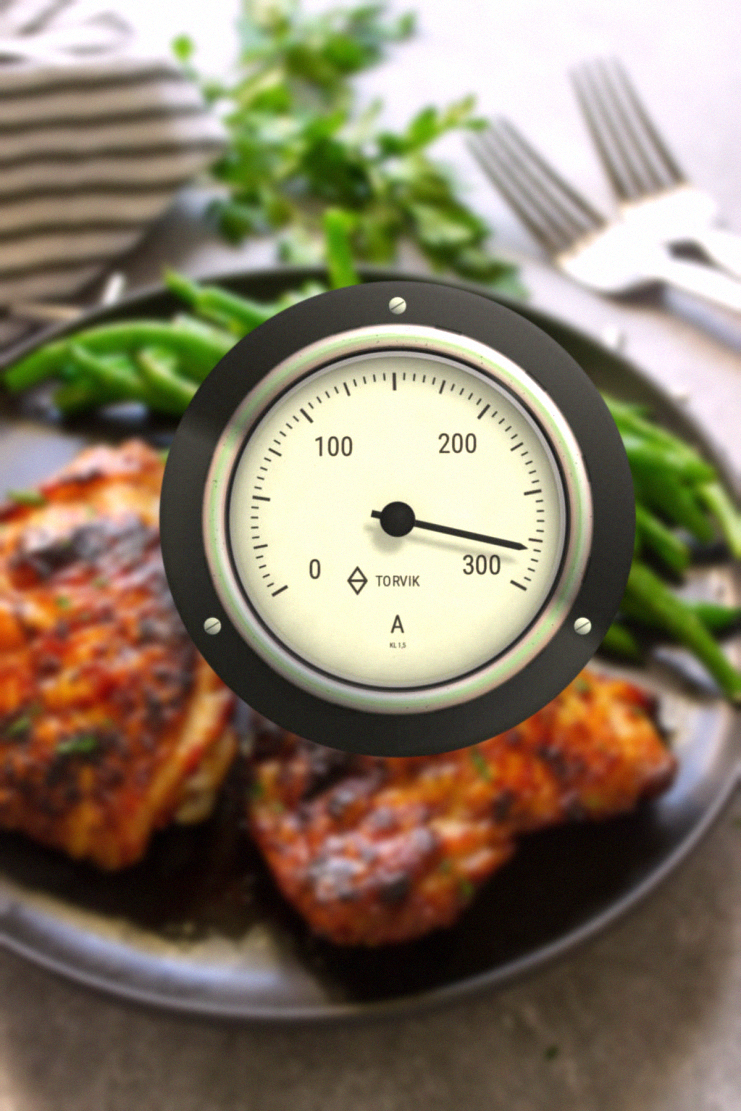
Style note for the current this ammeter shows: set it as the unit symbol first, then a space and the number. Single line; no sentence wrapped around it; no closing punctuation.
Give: A 280
